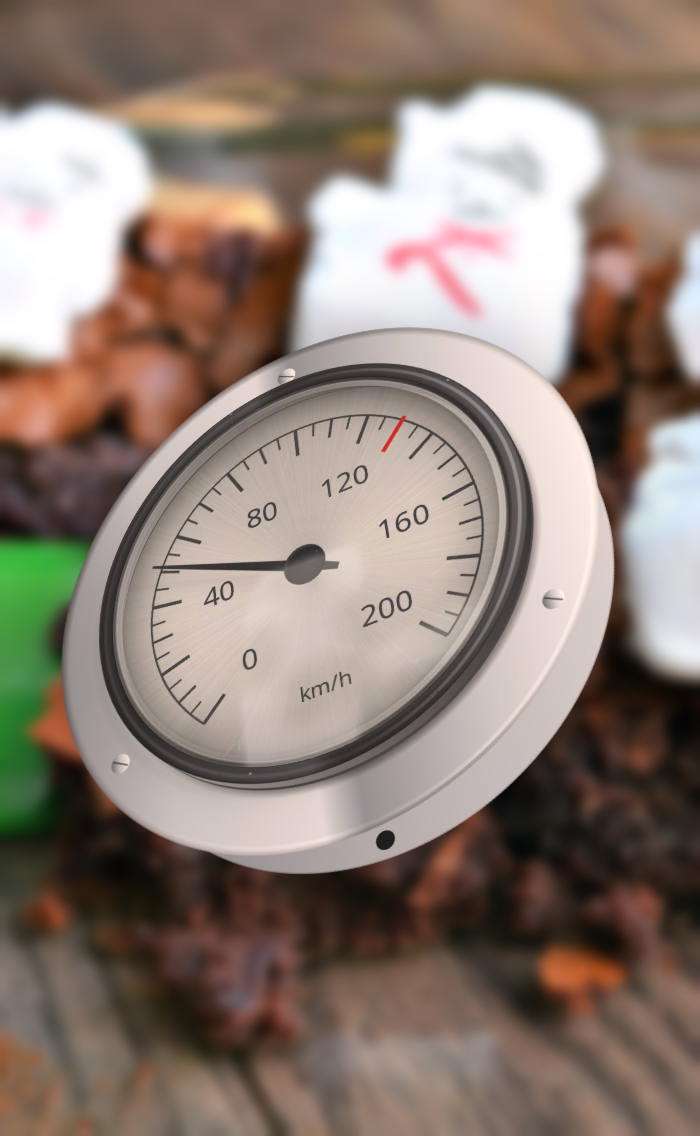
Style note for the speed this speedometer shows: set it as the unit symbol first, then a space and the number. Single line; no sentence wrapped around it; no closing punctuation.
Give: km/h 50
